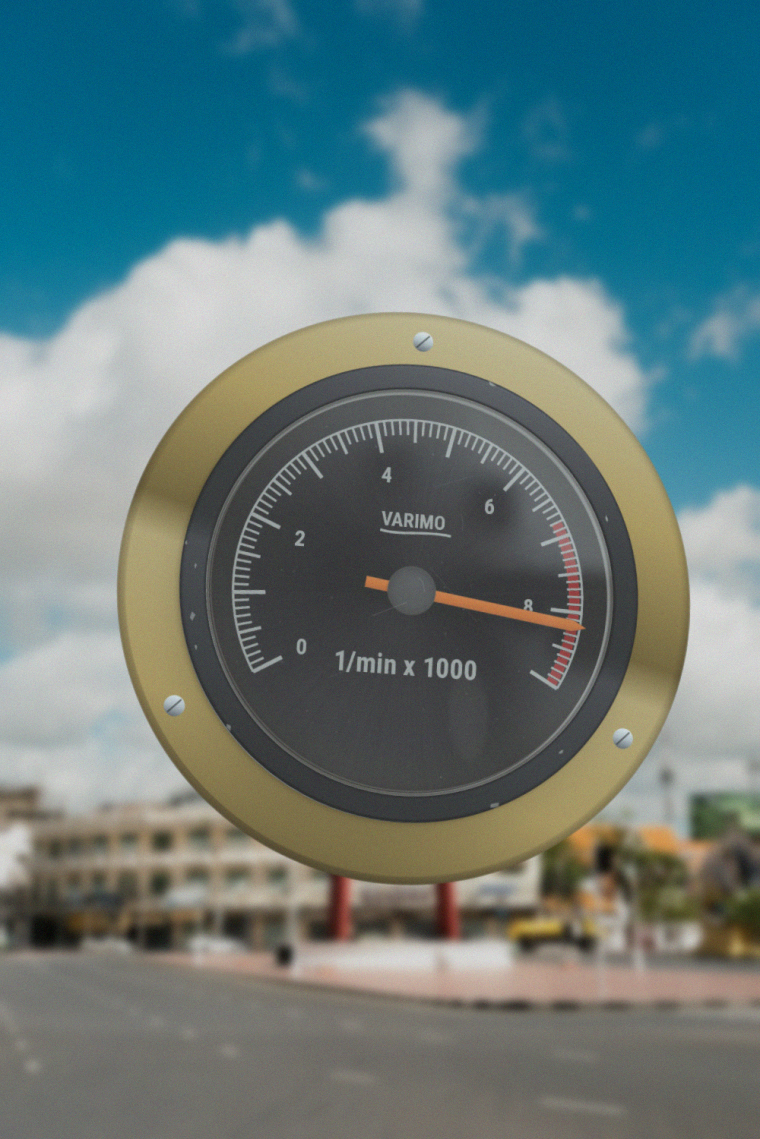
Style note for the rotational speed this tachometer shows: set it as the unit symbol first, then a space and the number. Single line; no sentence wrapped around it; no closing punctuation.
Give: rpm 8200
